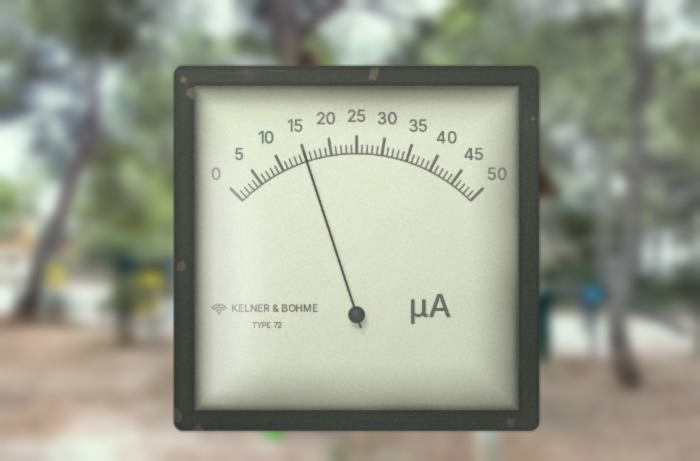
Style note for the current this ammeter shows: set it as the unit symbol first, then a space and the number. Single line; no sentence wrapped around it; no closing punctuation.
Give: µA 15
